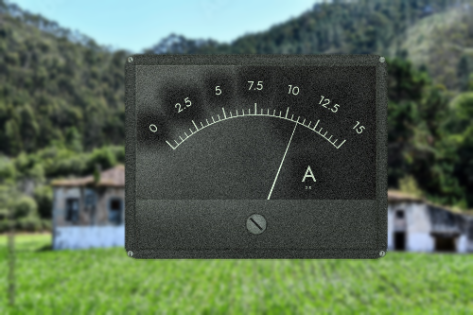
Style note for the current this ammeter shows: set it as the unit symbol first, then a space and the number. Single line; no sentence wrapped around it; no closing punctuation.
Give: A 11
